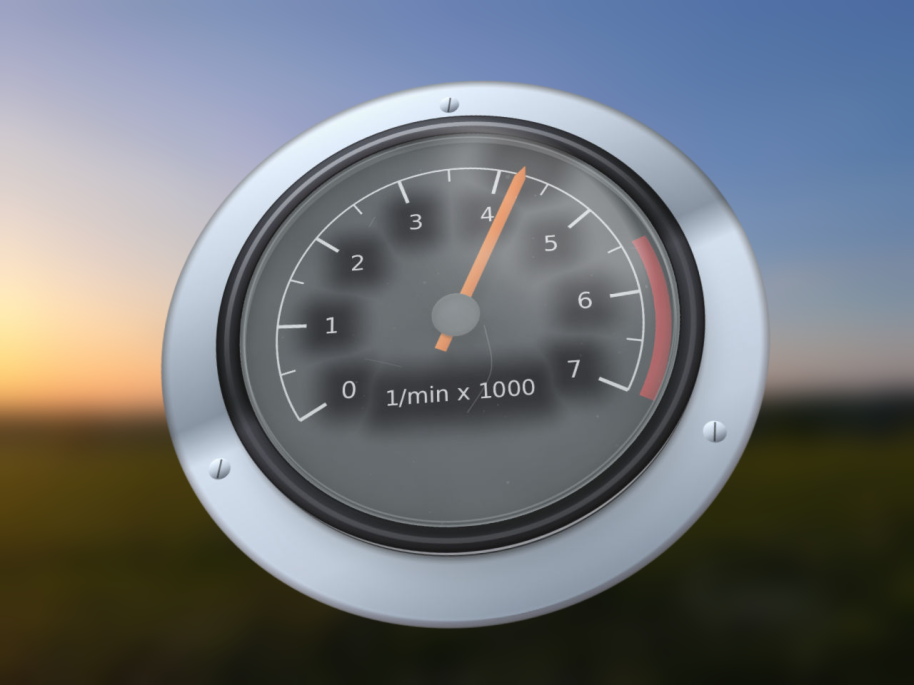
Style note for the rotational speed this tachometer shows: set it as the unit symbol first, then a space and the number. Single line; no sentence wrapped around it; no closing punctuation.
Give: rpm 4250
